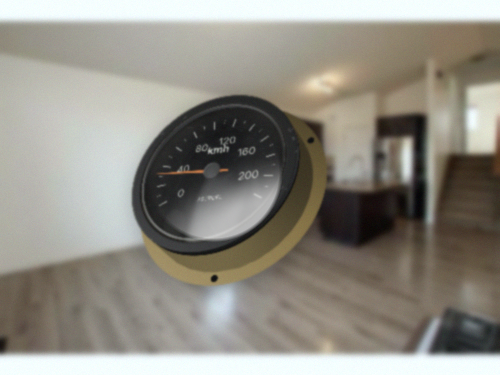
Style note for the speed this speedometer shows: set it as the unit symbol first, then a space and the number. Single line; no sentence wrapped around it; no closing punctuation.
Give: km/h 30
